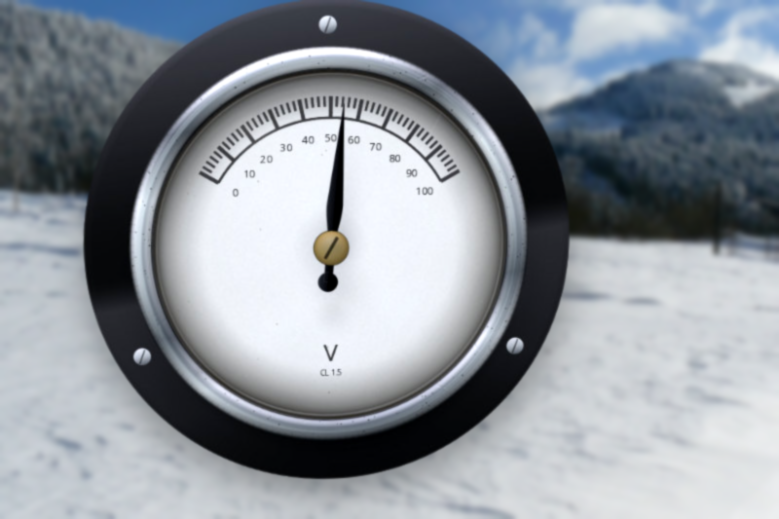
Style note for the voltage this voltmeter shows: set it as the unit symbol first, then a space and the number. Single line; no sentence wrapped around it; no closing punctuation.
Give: V 54
